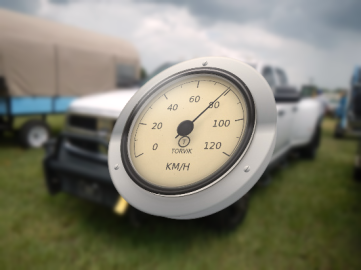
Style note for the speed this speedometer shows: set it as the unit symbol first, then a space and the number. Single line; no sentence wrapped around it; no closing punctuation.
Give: km/h 80
